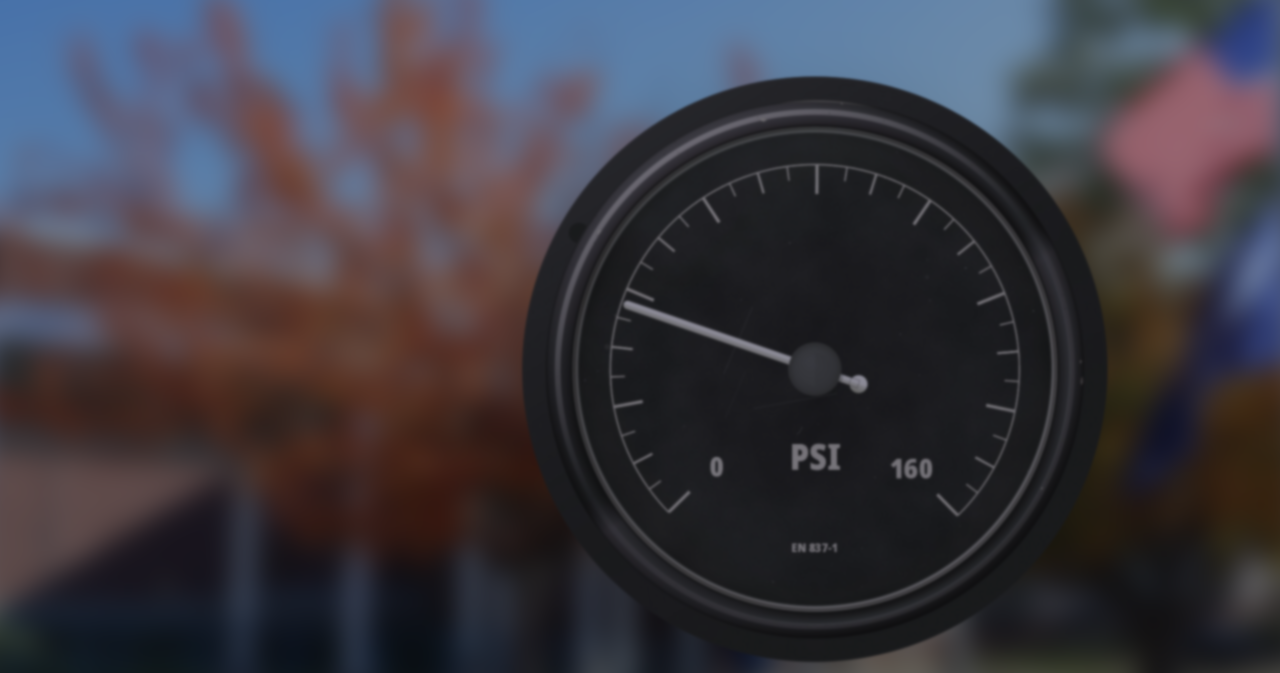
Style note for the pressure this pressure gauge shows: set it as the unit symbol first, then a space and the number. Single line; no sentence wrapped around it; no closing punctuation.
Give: psi 37.5
